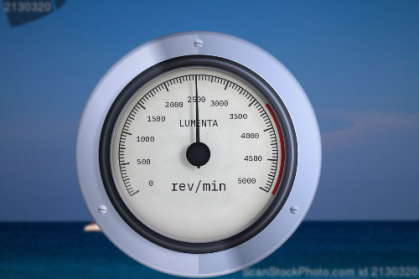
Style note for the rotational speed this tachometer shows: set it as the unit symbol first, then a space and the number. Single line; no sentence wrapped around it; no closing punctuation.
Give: rpm 2500
